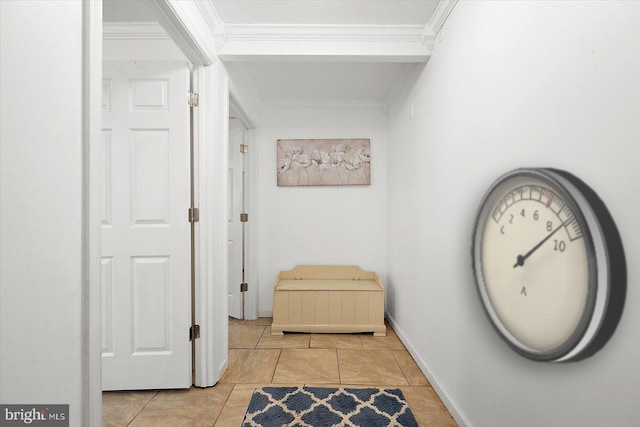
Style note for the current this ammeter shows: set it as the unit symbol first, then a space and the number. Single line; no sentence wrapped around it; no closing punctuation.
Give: A 9
